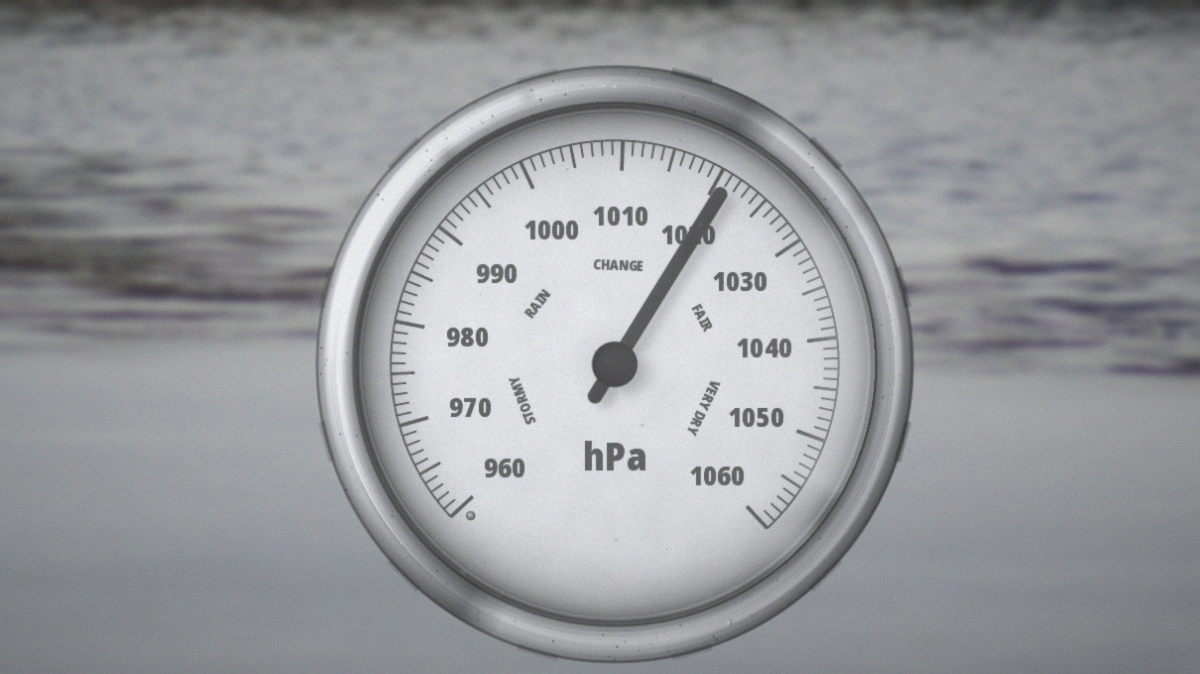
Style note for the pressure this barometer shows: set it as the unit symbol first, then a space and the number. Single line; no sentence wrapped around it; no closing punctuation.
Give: hPa 1021
